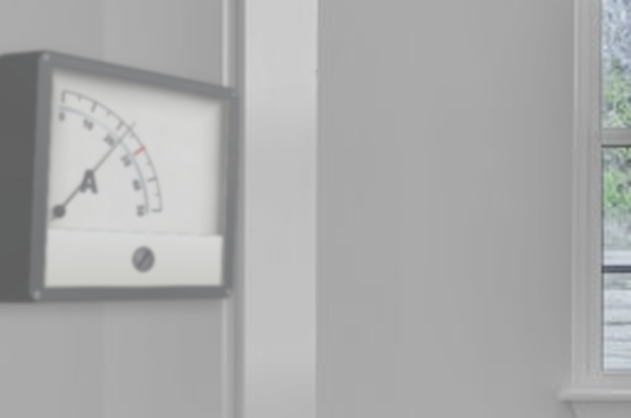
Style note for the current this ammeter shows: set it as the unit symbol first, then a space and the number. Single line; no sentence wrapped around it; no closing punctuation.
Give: A 22.5
